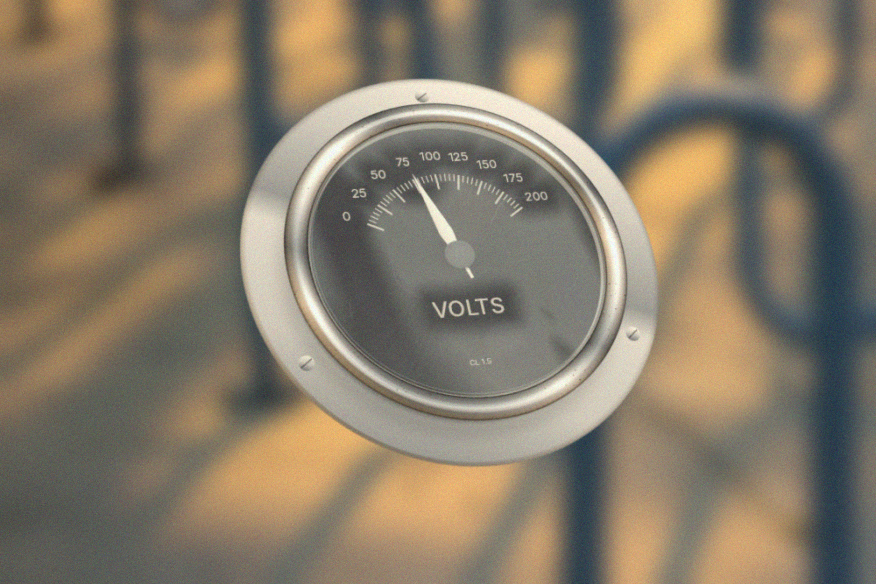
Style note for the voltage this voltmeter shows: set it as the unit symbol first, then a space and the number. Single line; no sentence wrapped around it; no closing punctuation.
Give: V 75
